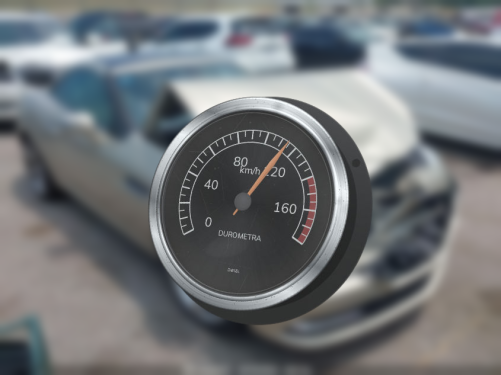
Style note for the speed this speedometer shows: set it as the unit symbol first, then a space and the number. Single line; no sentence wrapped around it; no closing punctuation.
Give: km/h 115
